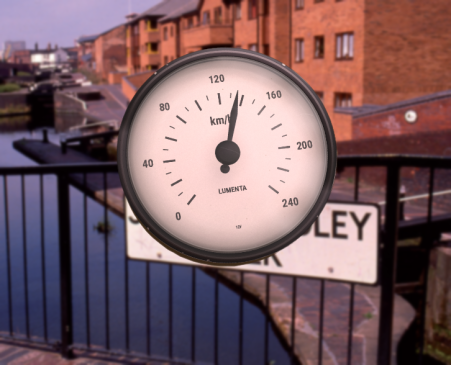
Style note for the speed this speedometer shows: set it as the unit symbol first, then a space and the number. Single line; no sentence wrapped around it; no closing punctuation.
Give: km/h 135
